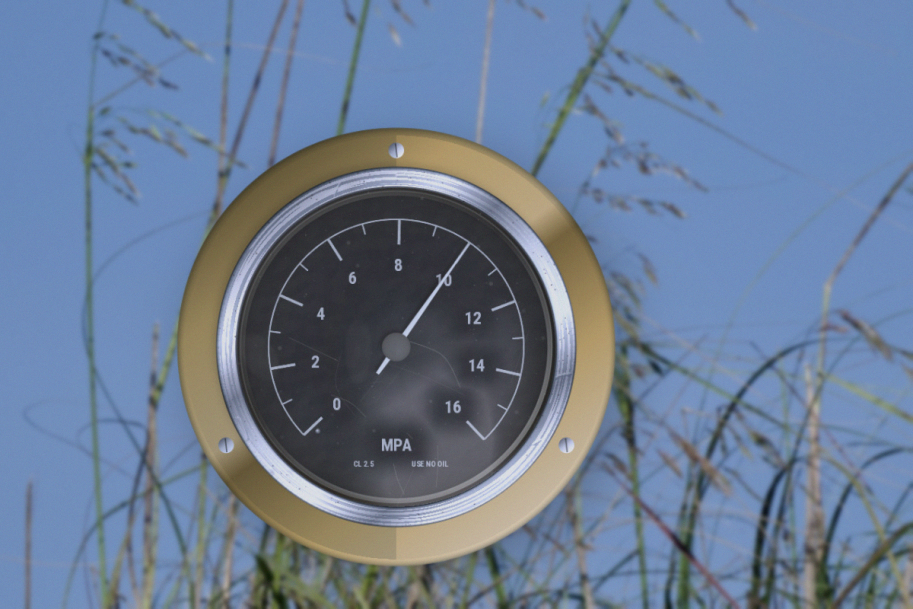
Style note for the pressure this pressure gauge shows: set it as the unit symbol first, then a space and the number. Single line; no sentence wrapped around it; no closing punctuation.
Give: MPa 10
